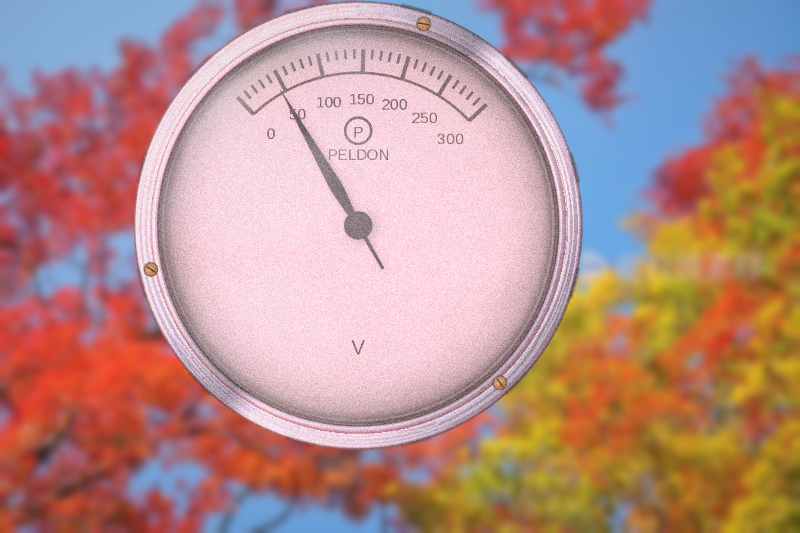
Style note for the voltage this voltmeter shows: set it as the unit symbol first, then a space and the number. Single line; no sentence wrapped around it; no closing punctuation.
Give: V 45
